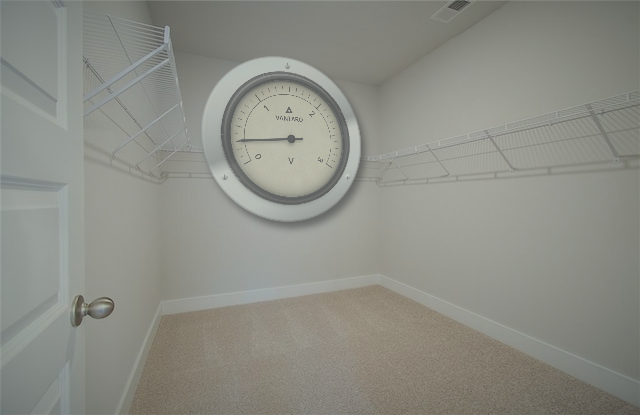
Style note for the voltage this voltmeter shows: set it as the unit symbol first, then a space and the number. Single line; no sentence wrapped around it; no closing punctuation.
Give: V 0.3
